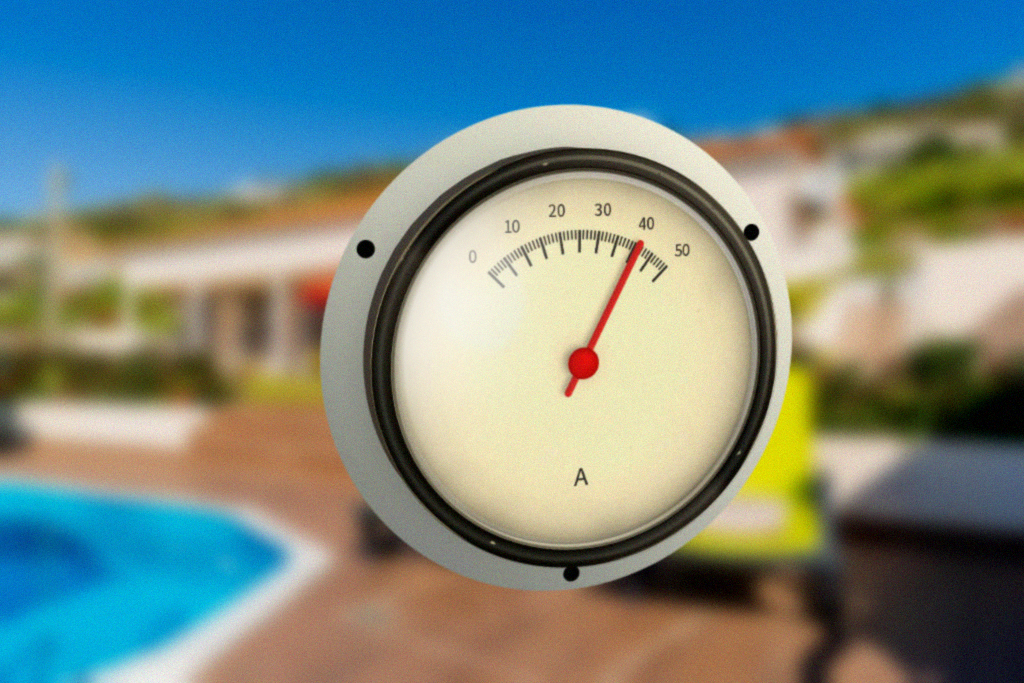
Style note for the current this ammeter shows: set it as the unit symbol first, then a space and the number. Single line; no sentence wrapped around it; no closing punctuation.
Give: A 40
